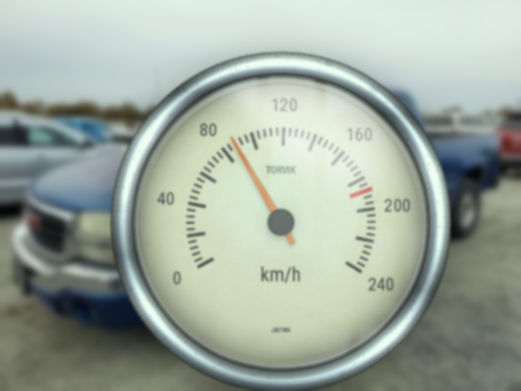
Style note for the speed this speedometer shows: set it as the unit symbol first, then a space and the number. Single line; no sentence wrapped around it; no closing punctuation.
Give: km/h 88
